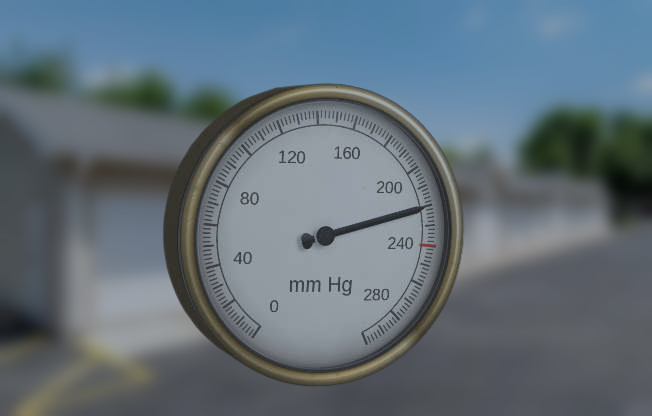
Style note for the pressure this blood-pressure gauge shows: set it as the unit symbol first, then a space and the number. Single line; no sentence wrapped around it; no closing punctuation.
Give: mmHg 220
